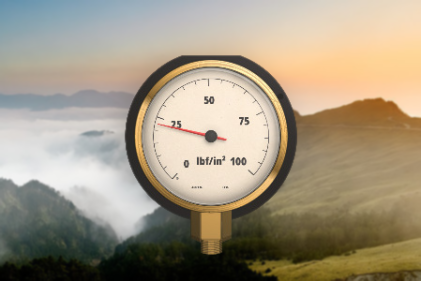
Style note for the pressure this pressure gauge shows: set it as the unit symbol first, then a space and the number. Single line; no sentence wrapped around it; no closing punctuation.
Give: psi 22.5
